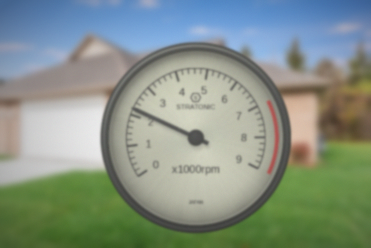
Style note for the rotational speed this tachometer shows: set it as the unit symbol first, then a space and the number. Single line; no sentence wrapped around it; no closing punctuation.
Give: rpm 2200
